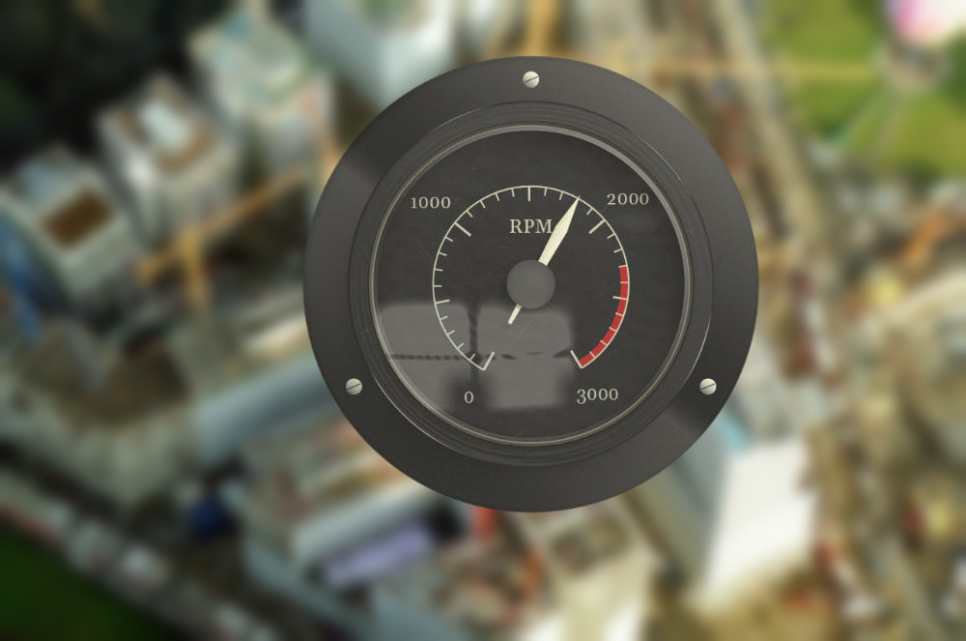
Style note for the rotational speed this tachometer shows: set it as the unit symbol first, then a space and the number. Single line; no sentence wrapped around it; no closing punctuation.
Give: rpm 1800
